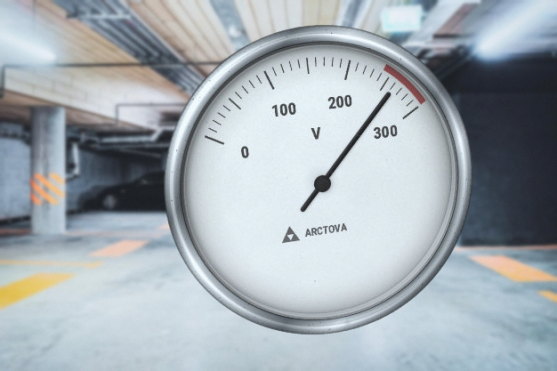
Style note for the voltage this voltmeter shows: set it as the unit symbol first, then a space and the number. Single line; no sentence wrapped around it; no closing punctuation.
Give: V 260
